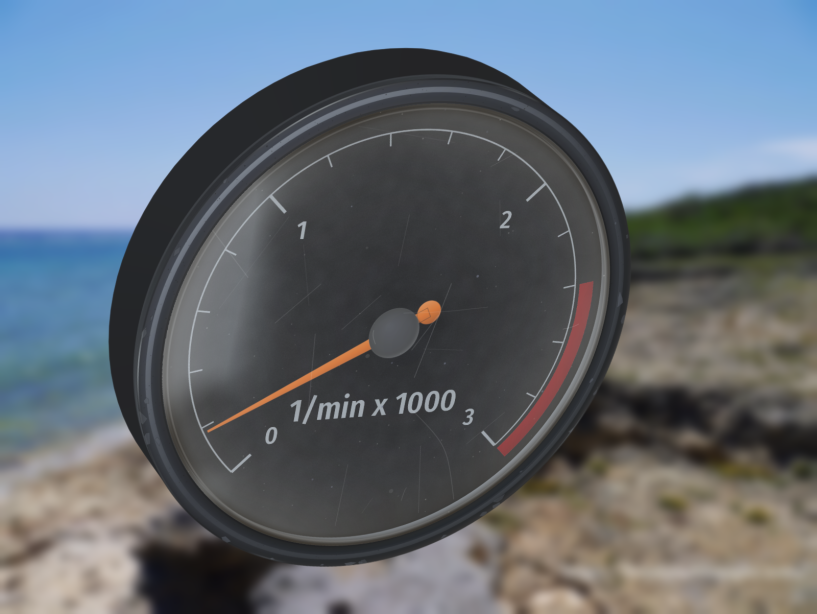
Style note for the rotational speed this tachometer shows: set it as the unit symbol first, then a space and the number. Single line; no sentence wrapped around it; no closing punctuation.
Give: rpm 200
